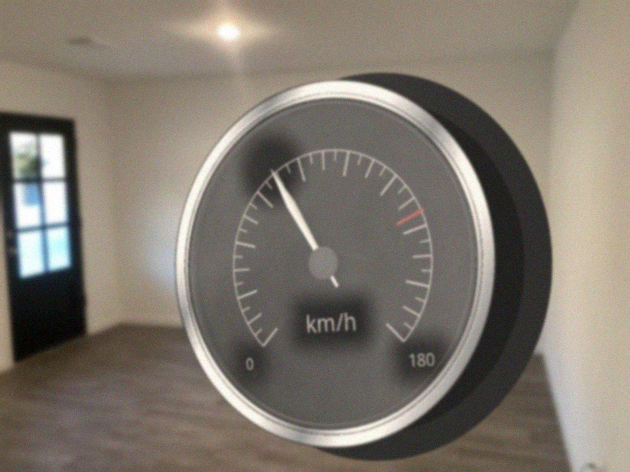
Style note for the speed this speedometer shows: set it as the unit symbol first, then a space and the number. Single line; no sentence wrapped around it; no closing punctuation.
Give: km/h 70
